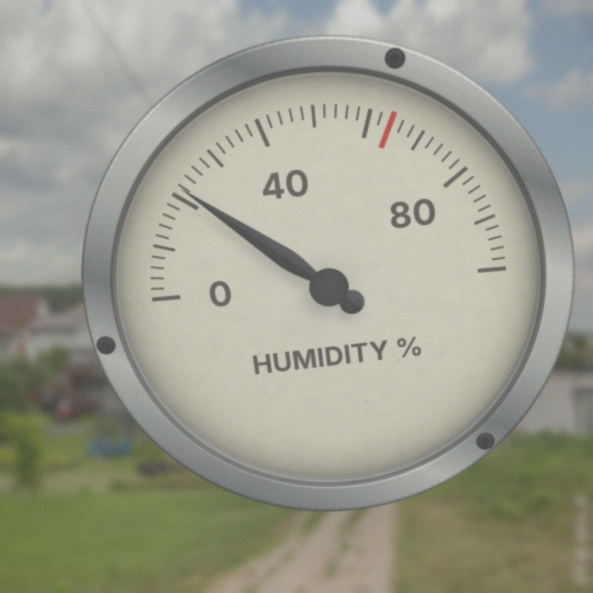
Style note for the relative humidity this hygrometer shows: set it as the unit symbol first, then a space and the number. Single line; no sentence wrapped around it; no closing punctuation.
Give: % 22
